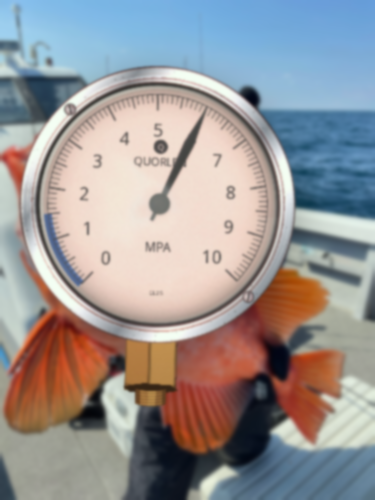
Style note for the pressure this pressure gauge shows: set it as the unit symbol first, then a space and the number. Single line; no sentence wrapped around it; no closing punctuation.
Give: MPa 6
